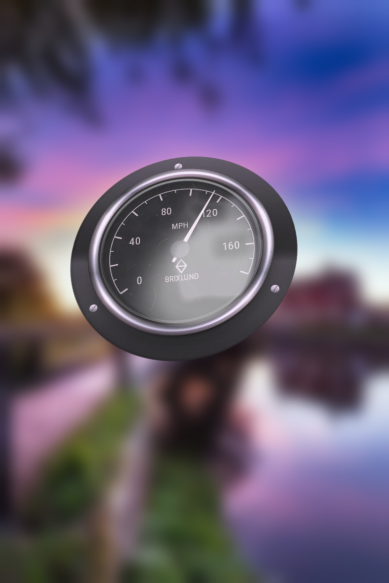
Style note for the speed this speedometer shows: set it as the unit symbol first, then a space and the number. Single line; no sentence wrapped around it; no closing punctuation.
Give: mph 115
